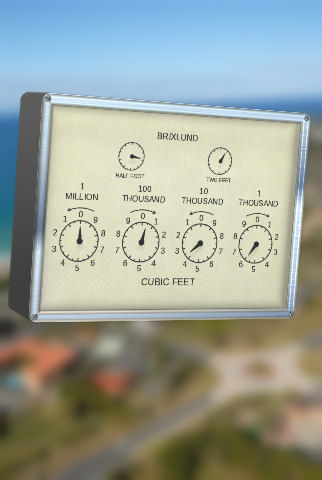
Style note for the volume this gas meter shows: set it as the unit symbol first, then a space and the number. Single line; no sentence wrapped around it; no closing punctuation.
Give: ft³ 3600
